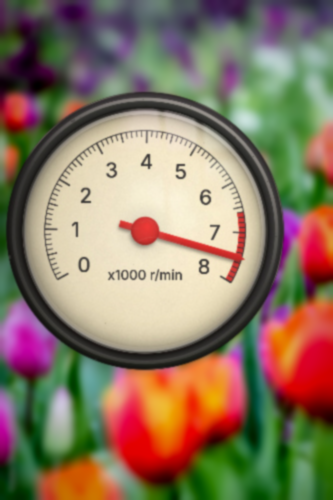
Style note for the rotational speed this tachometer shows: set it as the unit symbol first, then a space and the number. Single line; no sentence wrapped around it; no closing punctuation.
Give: rpm 7500
